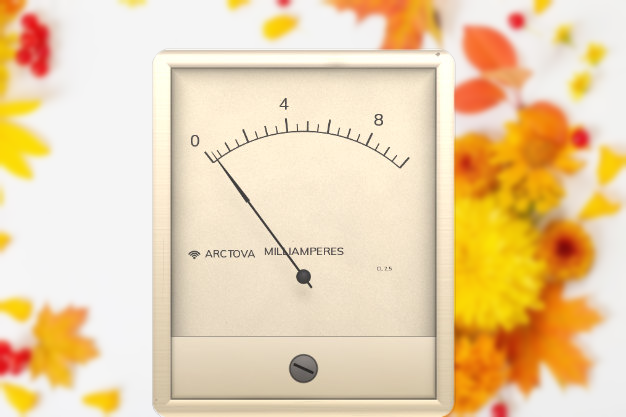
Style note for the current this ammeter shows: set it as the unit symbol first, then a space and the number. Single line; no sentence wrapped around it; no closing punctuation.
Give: mA 0.25
